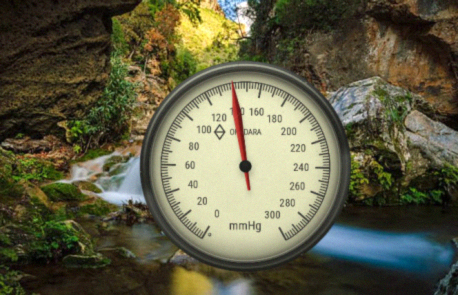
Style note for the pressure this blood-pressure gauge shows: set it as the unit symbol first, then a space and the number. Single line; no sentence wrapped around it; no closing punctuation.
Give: mmHg 140
